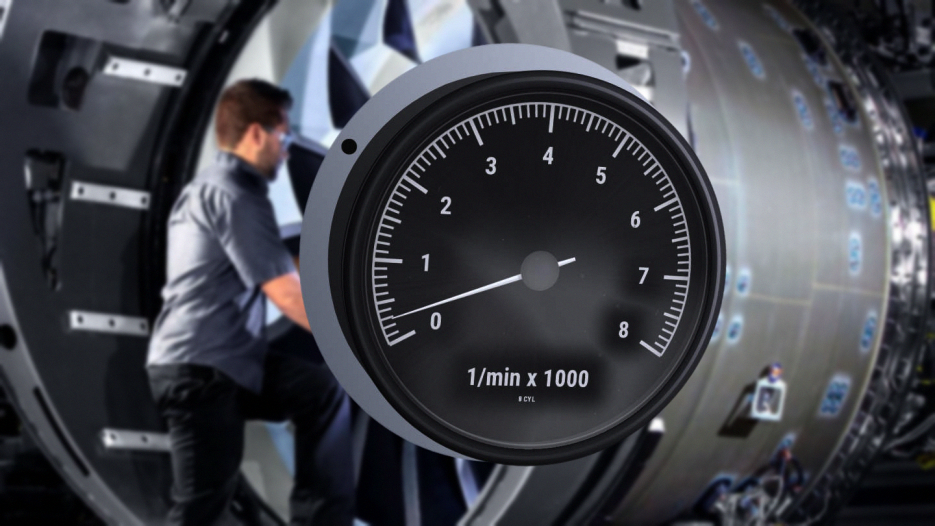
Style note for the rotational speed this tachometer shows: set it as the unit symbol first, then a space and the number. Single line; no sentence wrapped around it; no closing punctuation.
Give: rpm 300
